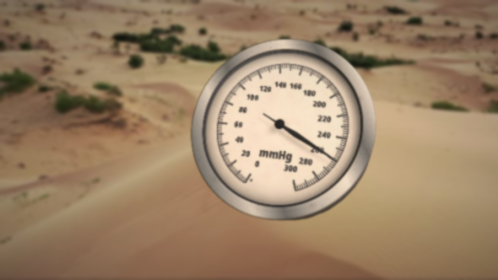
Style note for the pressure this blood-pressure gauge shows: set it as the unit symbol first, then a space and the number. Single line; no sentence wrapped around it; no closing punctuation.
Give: mmHg 260
